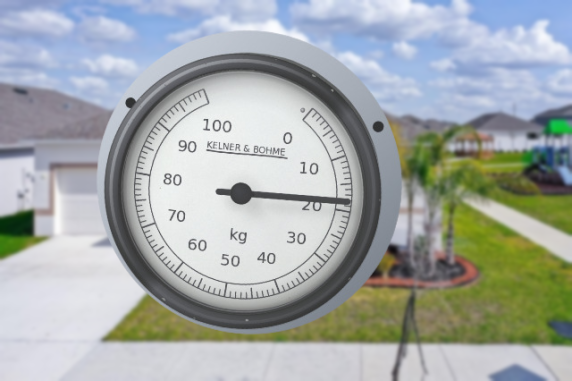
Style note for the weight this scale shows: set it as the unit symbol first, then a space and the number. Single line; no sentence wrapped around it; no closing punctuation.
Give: kg 18
